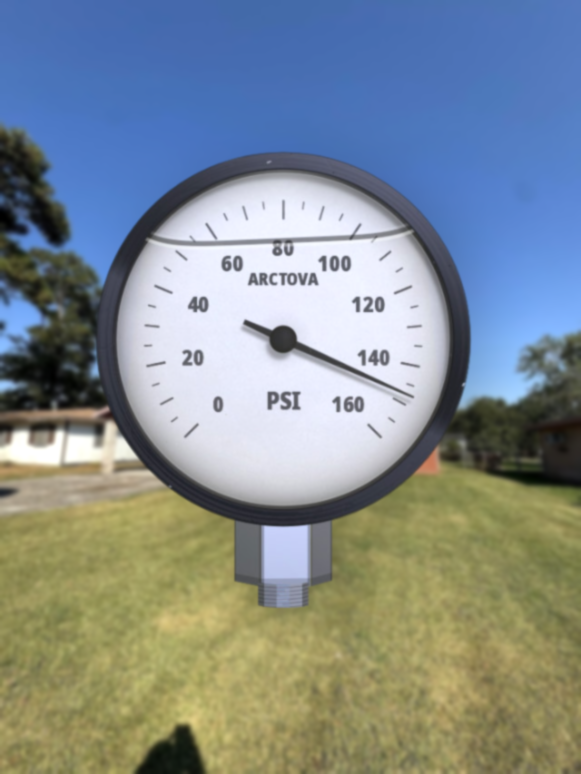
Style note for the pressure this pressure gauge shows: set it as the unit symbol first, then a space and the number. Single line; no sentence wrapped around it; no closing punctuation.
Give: psi 147.5
